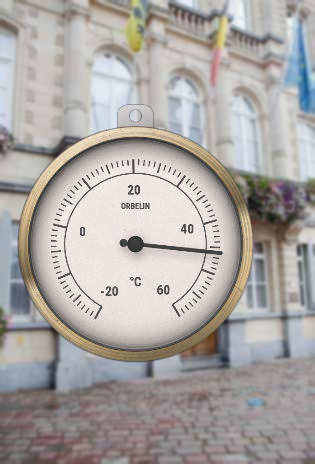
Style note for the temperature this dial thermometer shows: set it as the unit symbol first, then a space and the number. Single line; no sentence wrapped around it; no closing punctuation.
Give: °C 46
